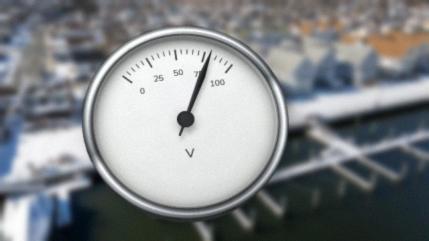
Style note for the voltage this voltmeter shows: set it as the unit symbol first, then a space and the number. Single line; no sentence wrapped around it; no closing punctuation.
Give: V 80
